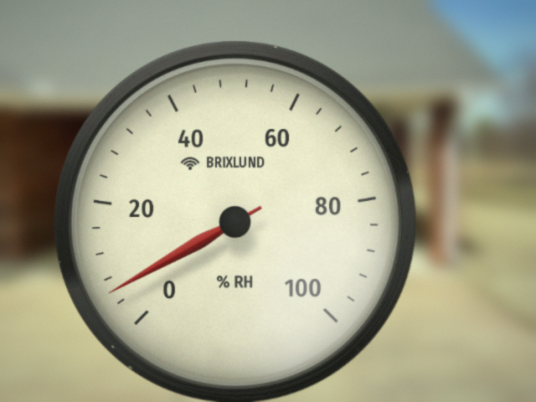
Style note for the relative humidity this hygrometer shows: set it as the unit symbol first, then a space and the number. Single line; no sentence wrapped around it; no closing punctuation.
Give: % 6
